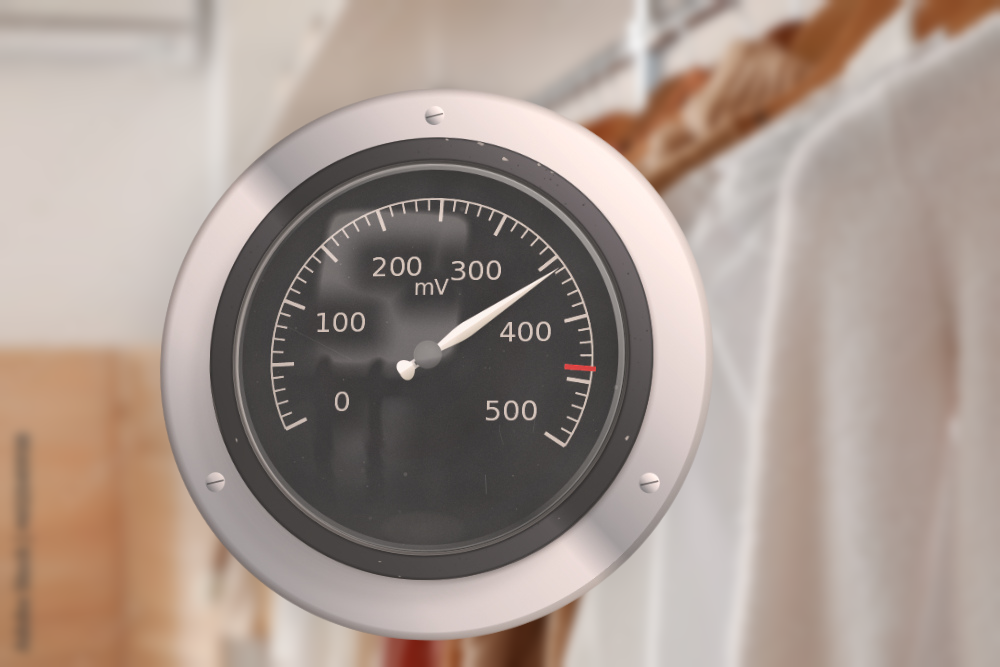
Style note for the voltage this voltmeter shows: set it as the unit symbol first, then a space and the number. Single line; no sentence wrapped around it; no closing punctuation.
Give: mV 360
